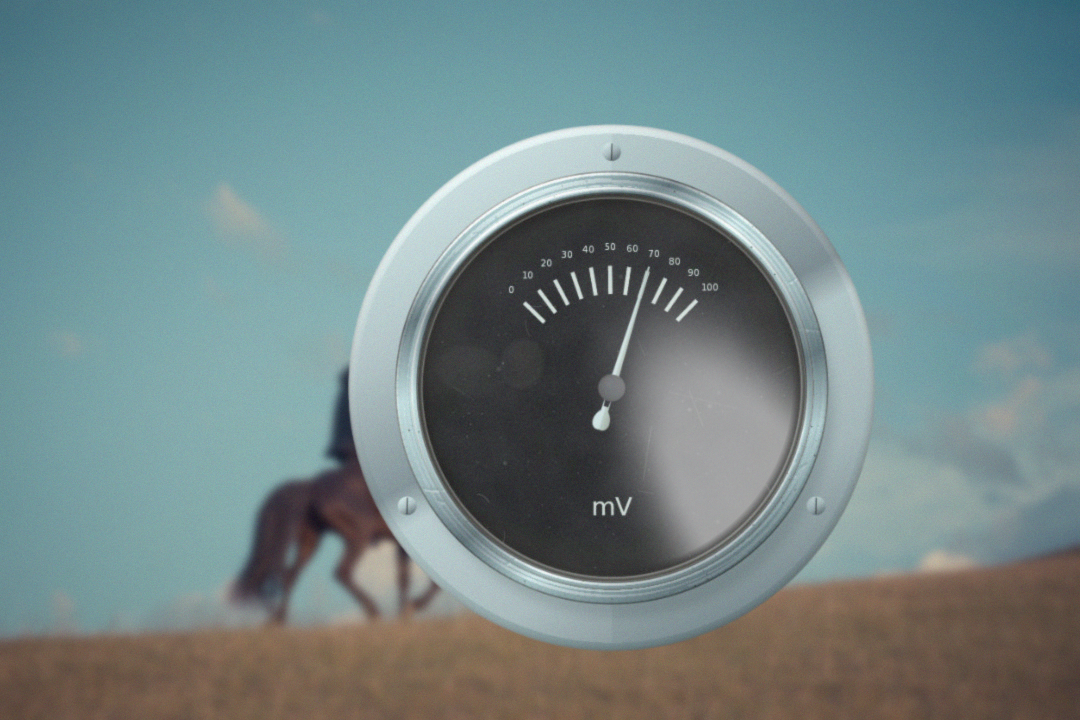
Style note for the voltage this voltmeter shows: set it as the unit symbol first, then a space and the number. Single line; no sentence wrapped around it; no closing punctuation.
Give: mV 70
